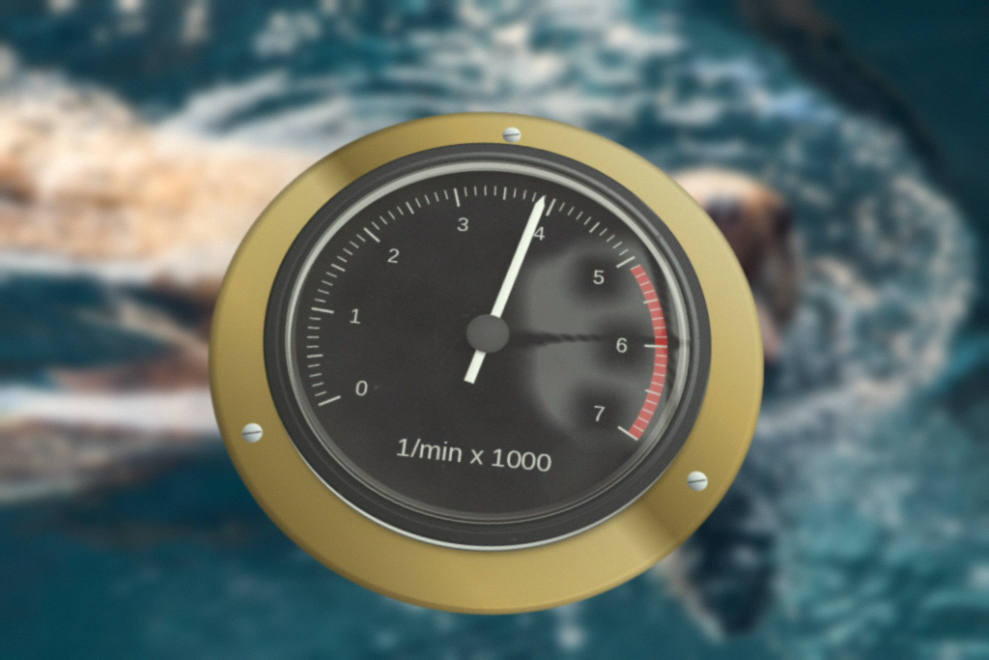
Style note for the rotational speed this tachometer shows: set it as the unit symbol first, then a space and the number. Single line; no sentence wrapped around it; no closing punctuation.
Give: rpm 3900
